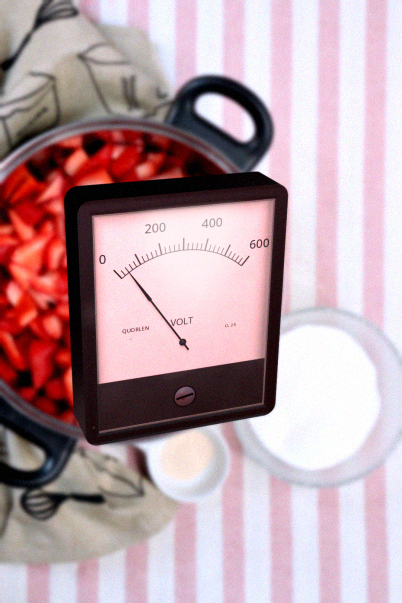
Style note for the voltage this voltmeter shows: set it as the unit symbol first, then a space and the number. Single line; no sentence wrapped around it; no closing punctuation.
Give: V 40
